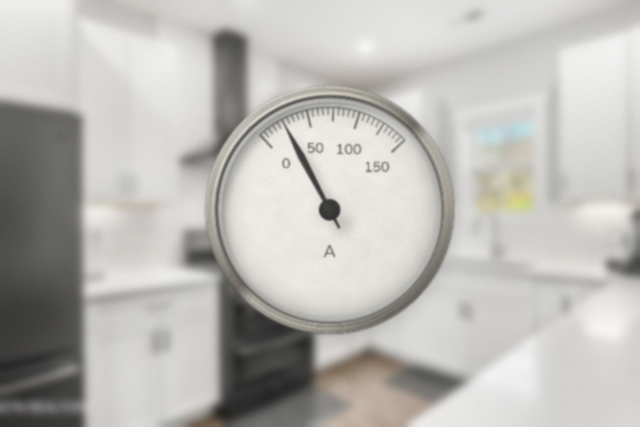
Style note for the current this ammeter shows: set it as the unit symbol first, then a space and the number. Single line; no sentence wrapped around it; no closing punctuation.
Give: A 25
